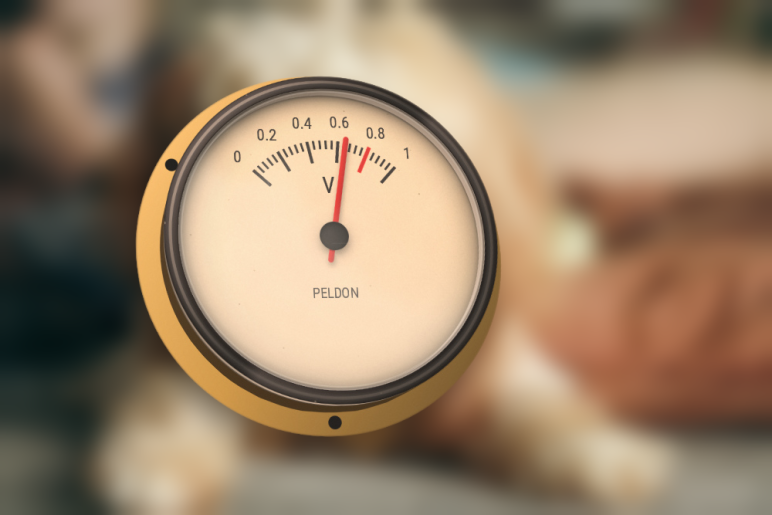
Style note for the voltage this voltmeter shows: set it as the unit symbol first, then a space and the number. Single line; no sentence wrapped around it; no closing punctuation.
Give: V 0.64
